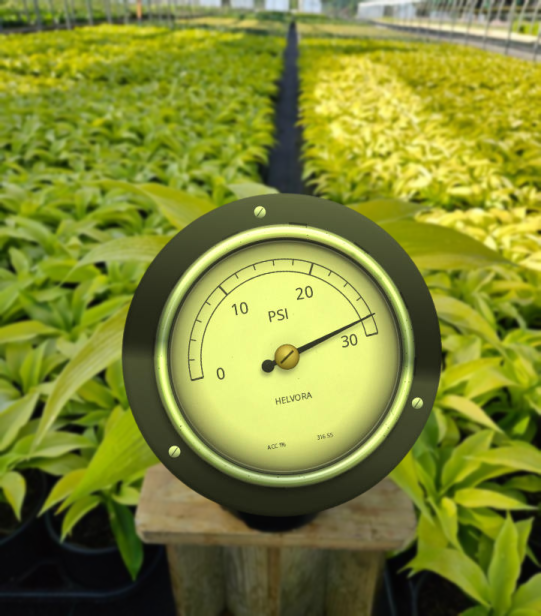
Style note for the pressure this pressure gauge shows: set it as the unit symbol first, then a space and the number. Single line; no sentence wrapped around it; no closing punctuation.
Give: psi 28
